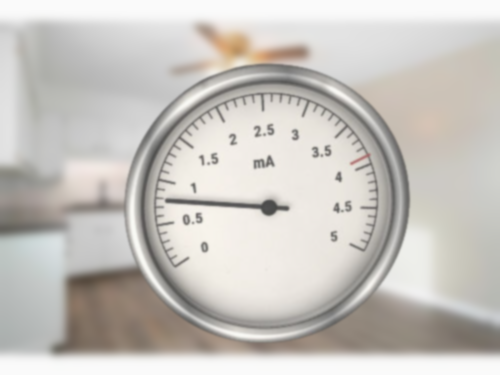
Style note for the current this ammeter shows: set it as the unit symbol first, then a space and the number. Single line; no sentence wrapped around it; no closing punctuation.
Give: mA 0.8
